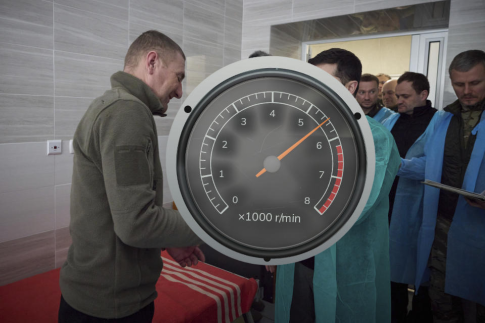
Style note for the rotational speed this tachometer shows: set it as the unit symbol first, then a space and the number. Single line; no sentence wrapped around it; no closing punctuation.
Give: rpm 5500
